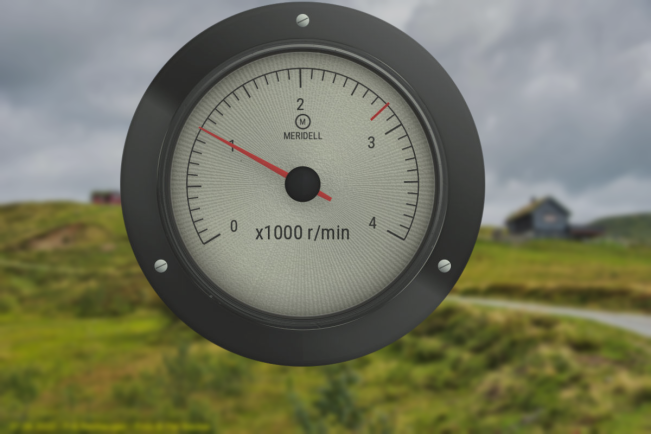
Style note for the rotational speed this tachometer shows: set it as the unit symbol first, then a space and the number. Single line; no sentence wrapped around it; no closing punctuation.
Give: rpm 1000
